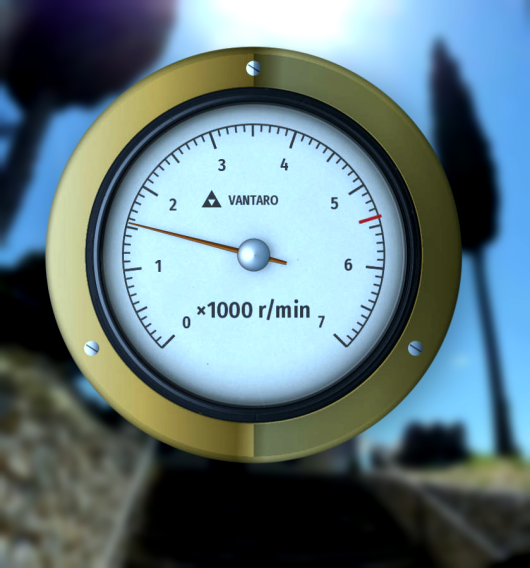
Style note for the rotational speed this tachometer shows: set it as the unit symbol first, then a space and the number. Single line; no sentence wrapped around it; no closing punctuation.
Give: rpm 1550
